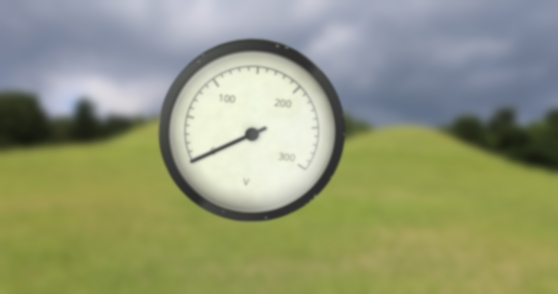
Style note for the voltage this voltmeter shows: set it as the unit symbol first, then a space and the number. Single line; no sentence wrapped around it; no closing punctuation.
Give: V 0
